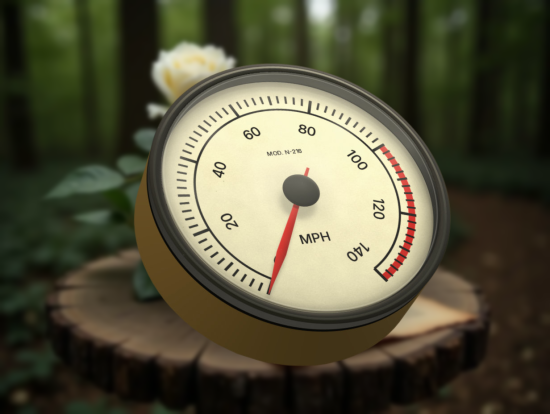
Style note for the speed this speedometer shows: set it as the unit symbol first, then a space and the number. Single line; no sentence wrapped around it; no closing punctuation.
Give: mph 0
